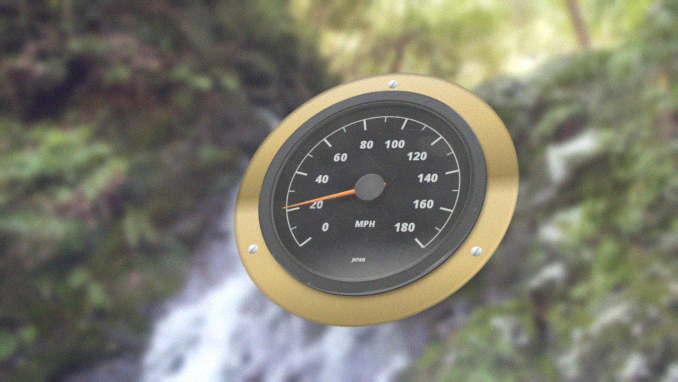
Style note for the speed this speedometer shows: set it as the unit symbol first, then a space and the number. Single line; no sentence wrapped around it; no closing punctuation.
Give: mph 20
